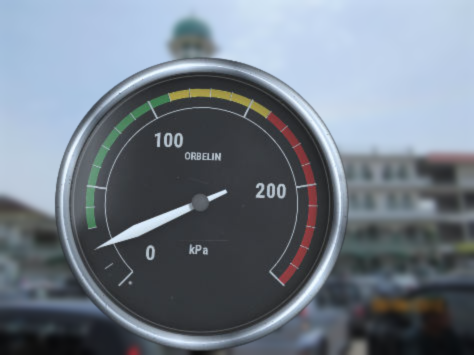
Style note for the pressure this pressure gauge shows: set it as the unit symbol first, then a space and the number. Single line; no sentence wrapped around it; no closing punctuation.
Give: kPa 20
